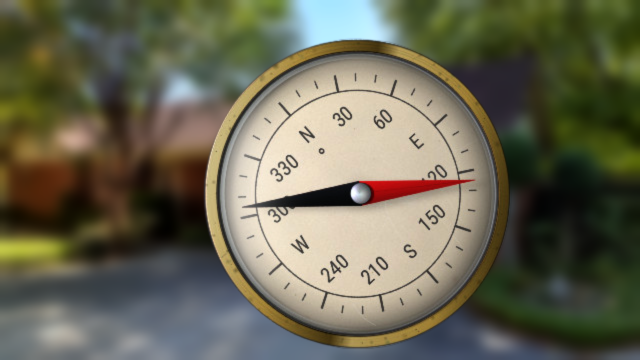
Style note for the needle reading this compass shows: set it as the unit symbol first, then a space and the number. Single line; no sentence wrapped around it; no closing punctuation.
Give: ° 125
